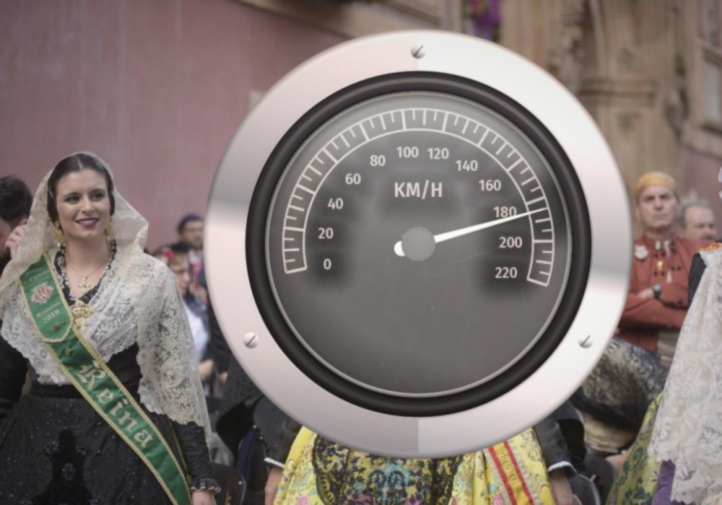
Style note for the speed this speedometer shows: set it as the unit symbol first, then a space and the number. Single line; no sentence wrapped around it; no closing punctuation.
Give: km/h 185
